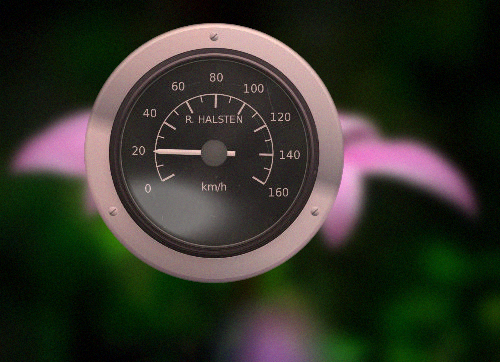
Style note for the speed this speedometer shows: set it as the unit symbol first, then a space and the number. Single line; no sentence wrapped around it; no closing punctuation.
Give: km/h 20
